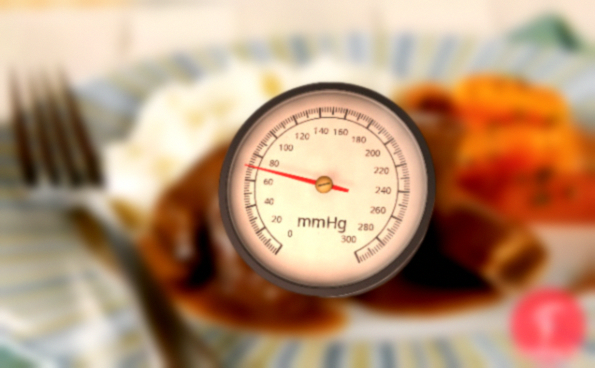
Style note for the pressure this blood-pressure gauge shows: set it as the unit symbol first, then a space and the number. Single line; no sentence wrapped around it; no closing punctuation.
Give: mmHg 70
